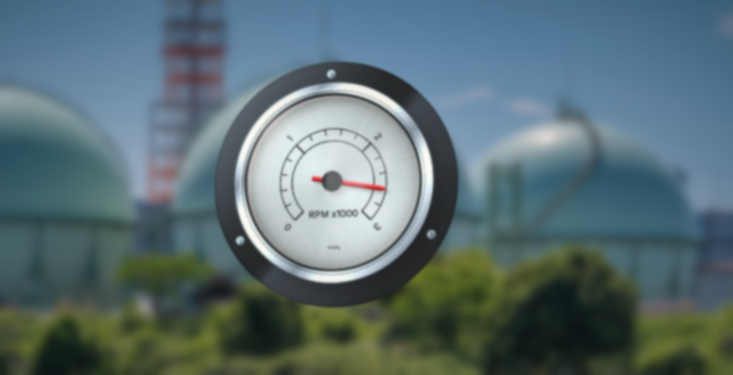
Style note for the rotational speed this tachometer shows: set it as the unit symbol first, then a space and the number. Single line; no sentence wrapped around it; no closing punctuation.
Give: rpm 2600
